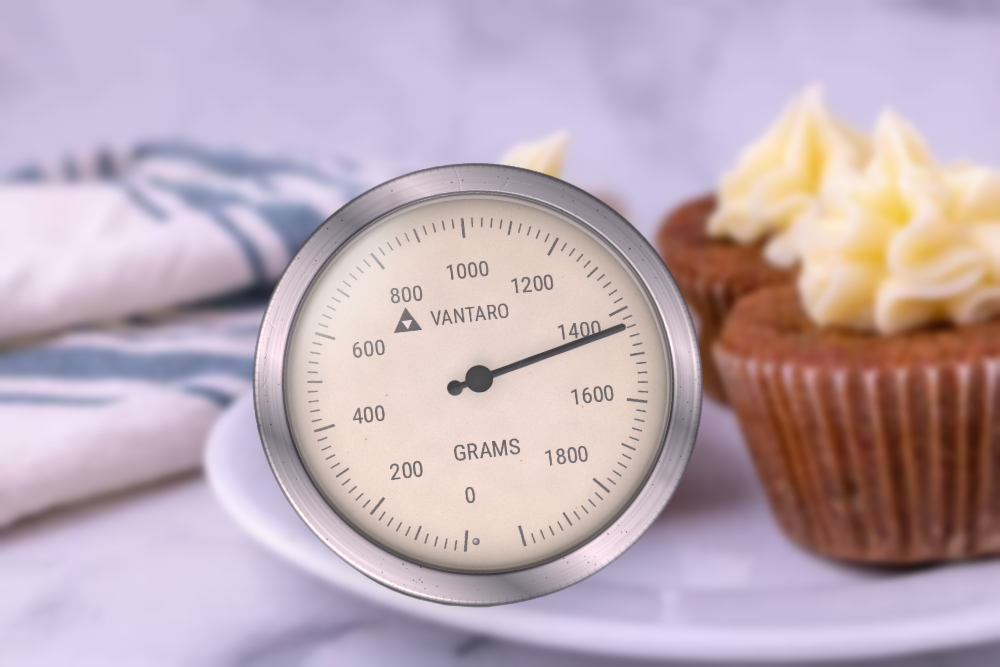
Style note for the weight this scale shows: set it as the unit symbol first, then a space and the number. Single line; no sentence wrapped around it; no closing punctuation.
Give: g 1440
